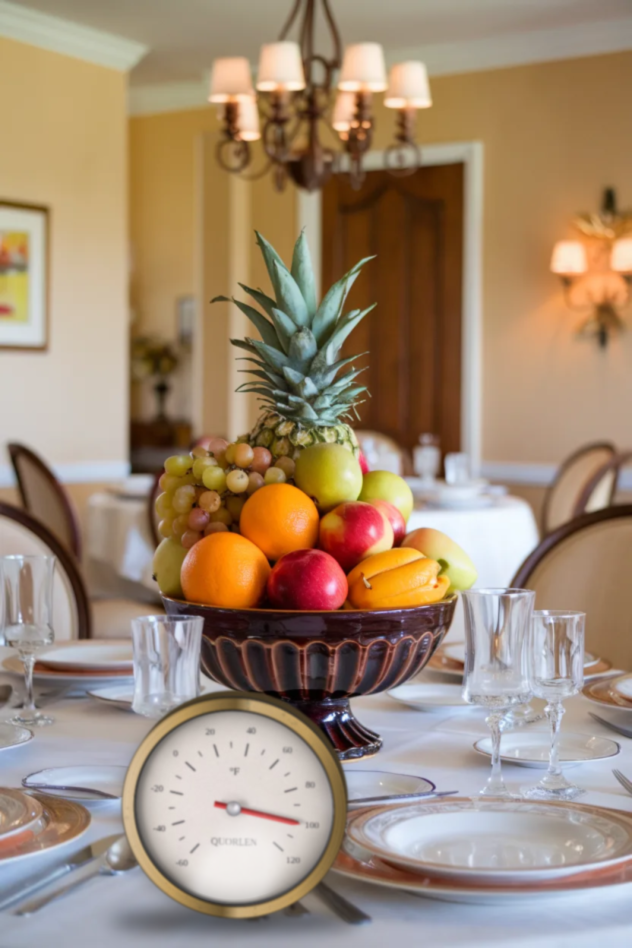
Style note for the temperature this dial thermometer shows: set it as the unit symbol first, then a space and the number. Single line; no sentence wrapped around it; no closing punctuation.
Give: °F 100
